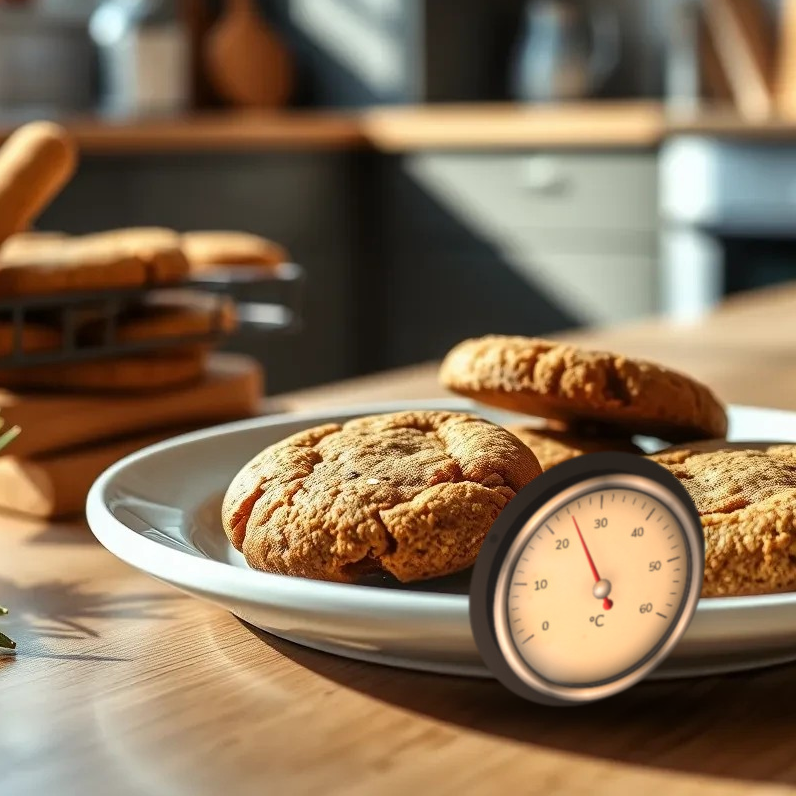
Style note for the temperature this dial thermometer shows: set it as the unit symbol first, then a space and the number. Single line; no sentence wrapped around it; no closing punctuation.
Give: °C 24
